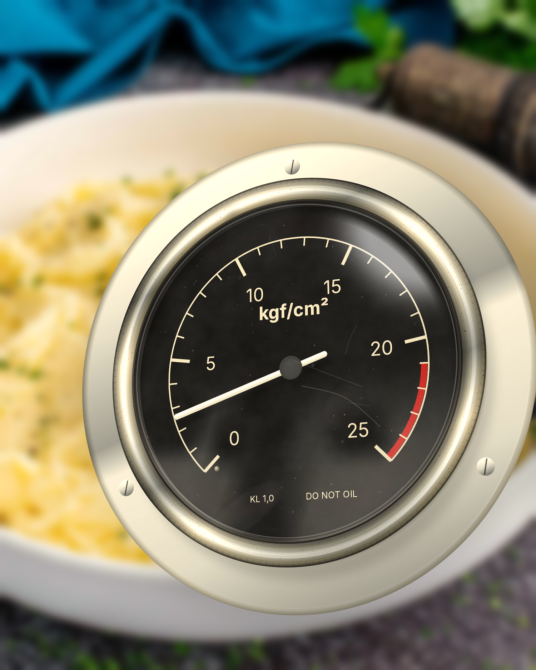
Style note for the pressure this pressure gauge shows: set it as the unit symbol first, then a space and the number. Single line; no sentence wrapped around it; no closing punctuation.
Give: kg/cm² 2.5
